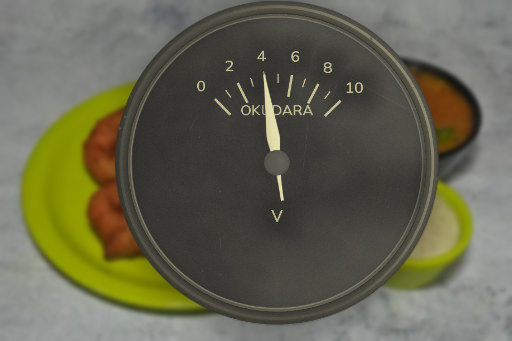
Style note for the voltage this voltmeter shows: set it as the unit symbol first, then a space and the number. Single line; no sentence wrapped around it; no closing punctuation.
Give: V 4
